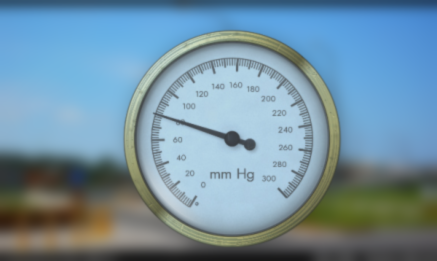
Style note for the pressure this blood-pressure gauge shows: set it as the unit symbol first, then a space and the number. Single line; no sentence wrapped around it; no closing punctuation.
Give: mmHg 80
